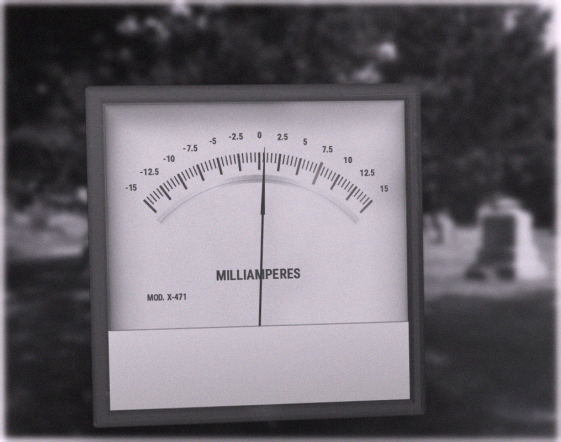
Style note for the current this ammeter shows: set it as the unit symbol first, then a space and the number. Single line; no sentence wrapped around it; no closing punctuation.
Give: mA 0.5
